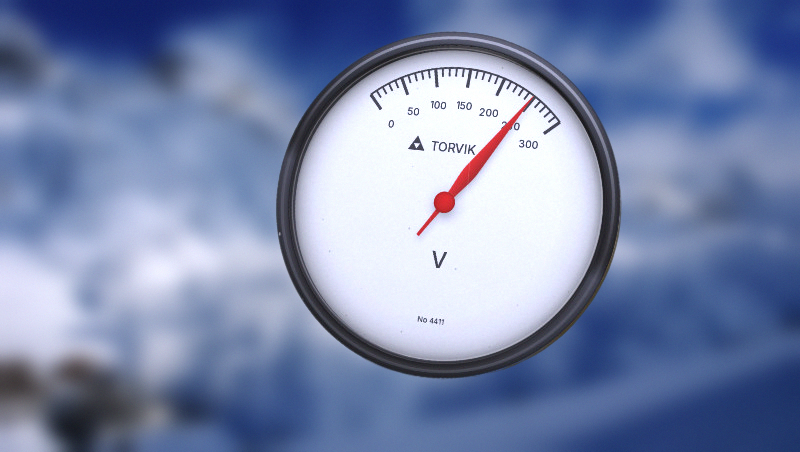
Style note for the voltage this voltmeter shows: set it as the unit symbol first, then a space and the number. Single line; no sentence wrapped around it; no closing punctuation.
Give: V 250
